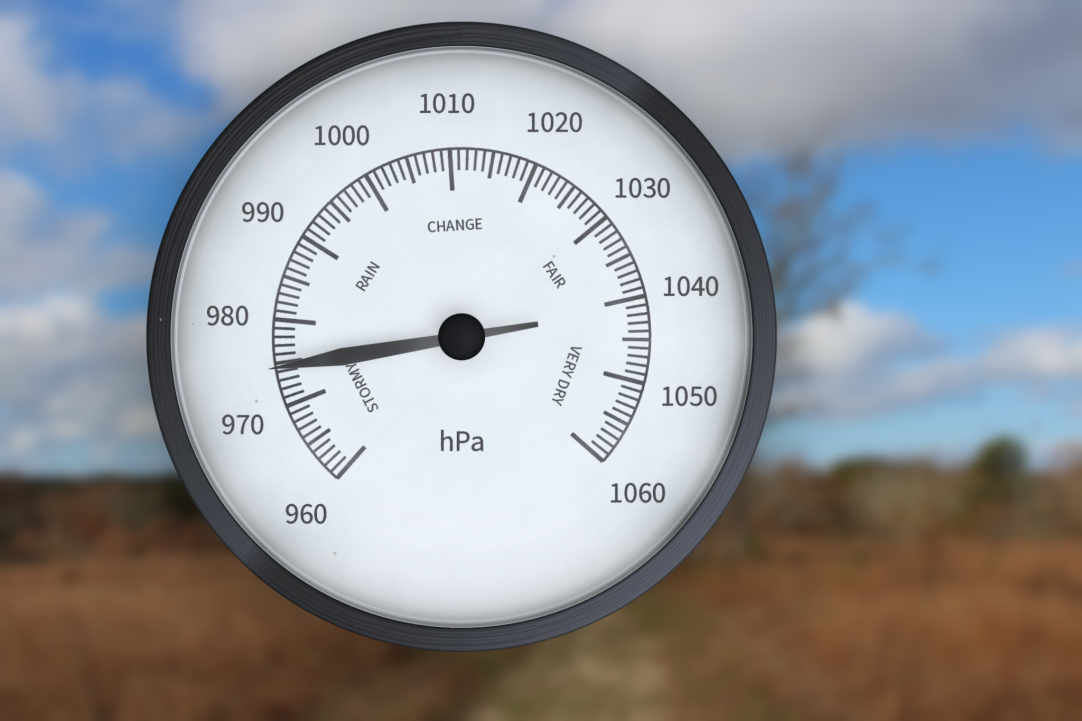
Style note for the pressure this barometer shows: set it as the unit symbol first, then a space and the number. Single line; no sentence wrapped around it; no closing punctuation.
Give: hPa 974.5
